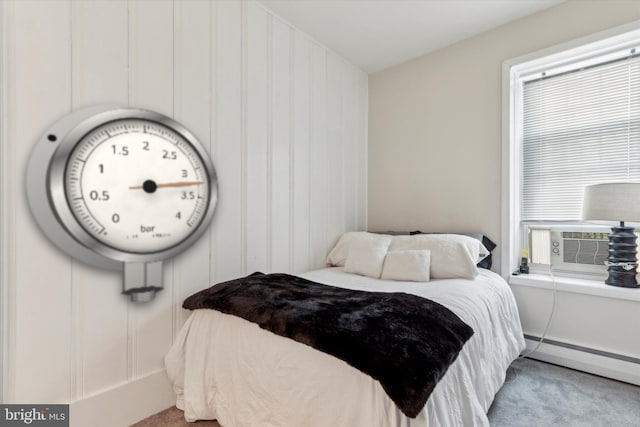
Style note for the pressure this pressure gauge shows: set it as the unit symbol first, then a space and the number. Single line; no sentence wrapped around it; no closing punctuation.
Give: bar 3.25
